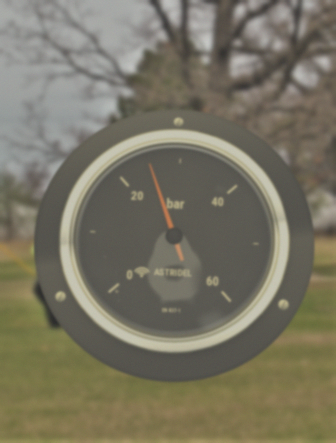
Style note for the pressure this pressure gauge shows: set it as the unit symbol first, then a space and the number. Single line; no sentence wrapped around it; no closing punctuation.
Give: bar 25
